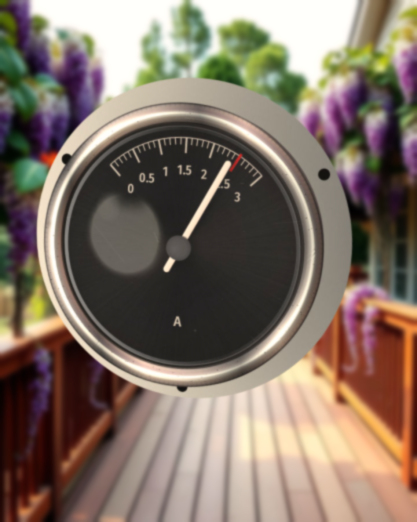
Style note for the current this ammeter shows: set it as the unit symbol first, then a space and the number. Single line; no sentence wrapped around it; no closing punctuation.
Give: A 2.4
